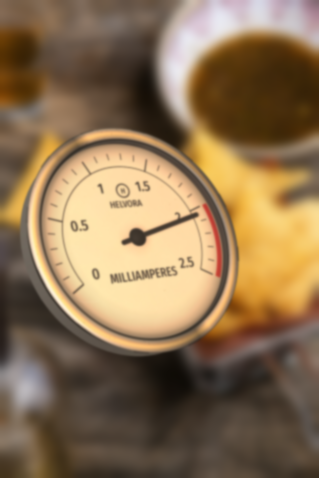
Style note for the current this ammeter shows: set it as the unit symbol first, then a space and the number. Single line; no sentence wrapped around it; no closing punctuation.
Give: mA 2.05
